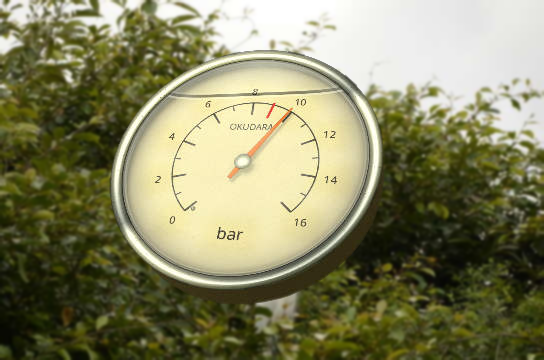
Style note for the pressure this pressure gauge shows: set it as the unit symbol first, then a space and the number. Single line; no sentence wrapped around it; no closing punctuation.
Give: bar 10
